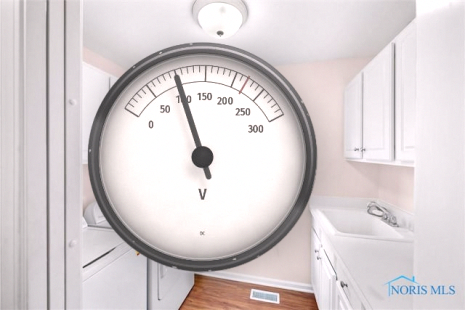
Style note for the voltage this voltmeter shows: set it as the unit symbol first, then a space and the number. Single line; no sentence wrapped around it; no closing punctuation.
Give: V 100
